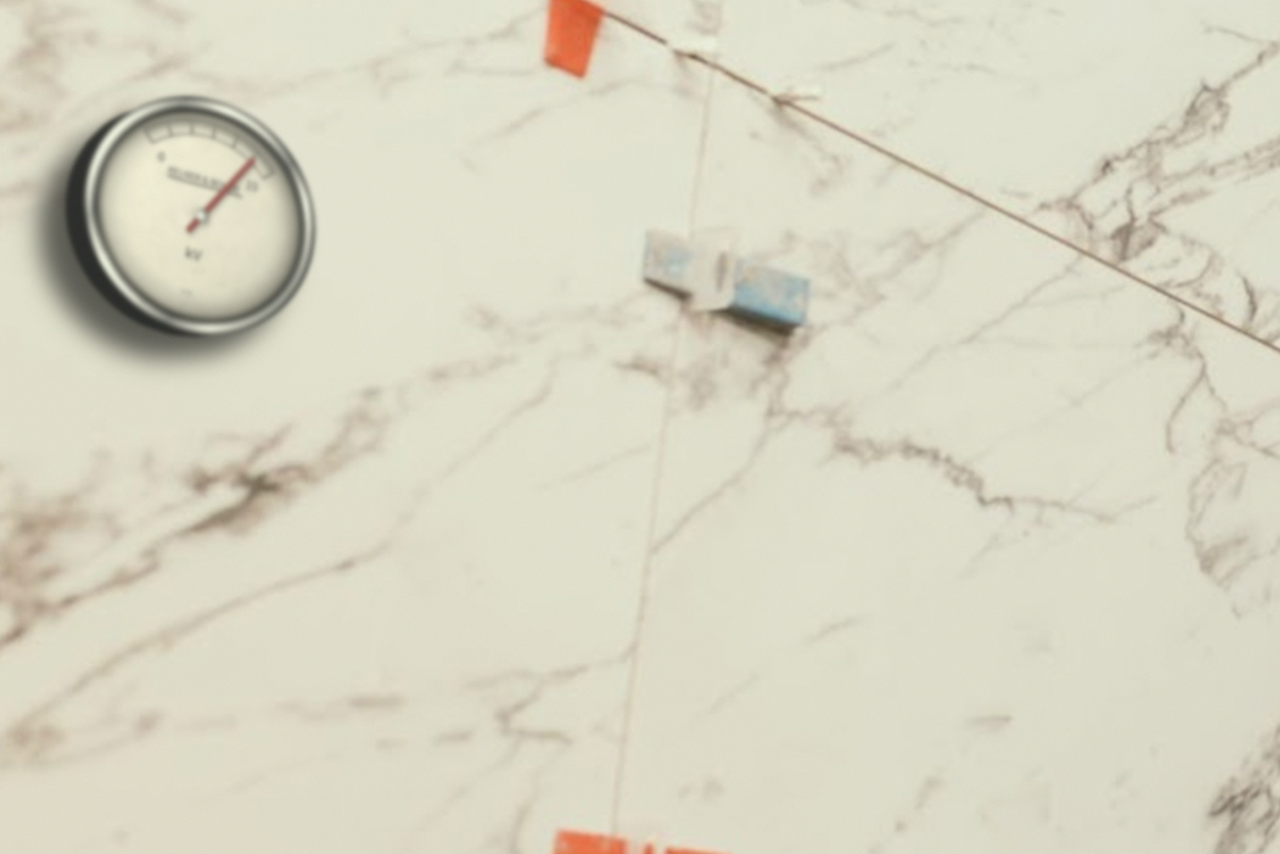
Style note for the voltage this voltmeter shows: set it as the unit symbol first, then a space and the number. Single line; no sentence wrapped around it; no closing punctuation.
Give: kV 12.5
